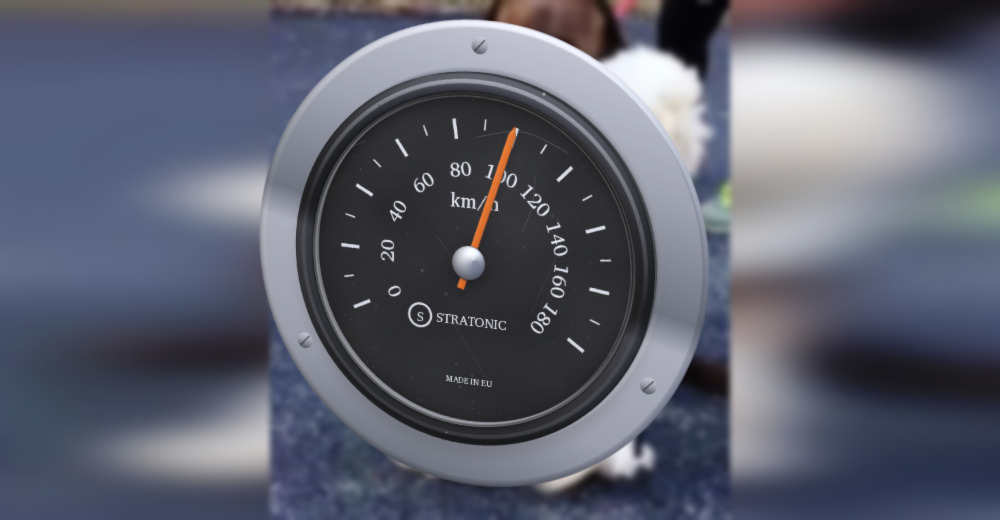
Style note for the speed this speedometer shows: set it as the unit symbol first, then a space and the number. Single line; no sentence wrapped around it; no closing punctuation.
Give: km/h 100
